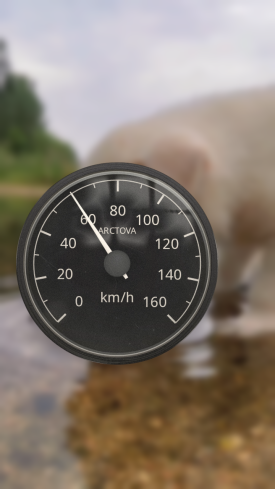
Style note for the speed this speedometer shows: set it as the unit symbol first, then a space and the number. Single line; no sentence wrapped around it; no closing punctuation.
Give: km/h 60
